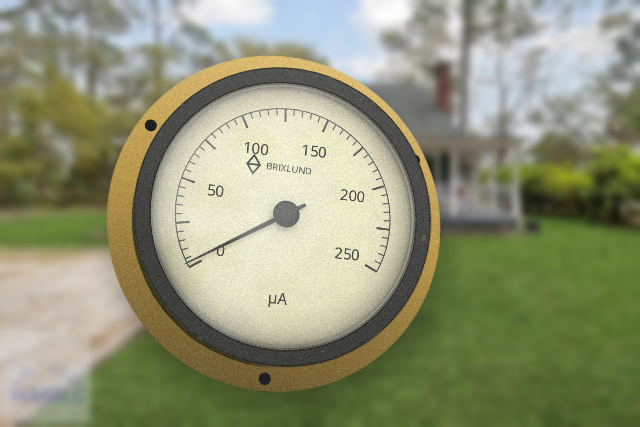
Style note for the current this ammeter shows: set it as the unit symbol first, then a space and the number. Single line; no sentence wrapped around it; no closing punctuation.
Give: µA 2.5
